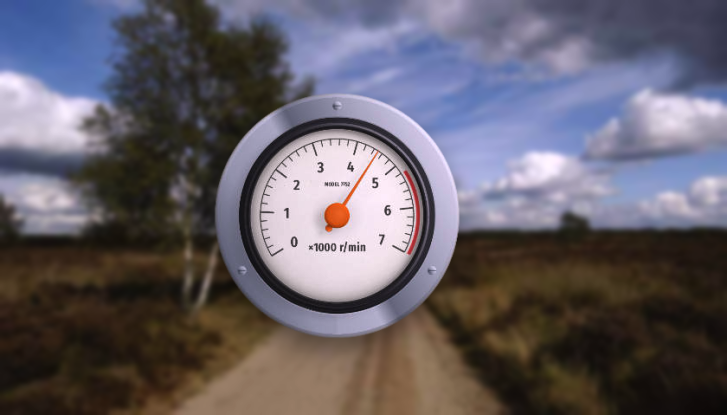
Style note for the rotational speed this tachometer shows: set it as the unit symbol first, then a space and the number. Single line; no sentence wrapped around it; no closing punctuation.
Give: rpm 4500
